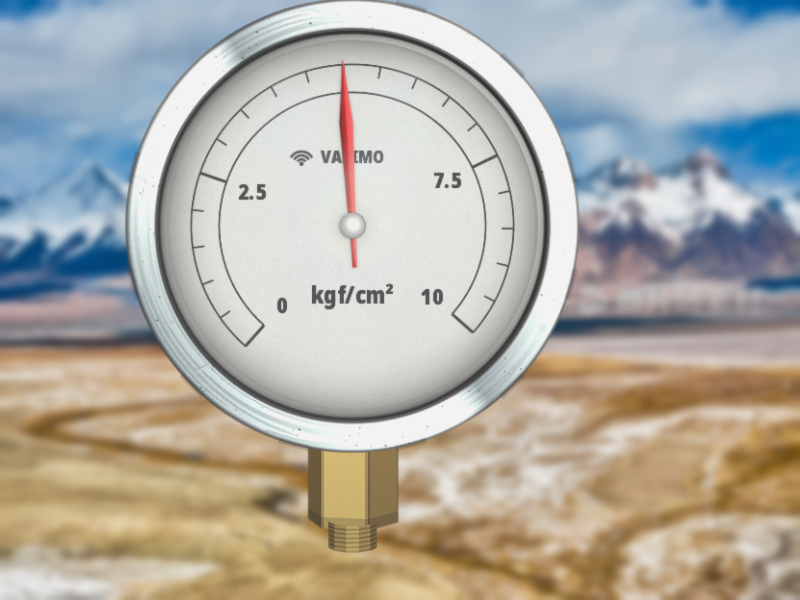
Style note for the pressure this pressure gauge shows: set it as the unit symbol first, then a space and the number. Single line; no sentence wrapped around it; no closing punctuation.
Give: kg/cm² 5
